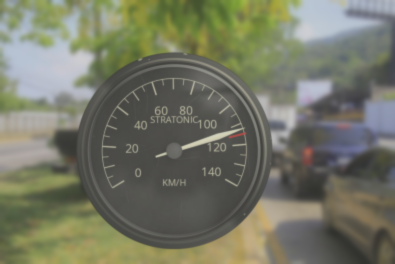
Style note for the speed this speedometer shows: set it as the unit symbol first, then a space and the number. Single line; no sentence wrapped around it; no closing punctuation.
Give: km/h 112.5
